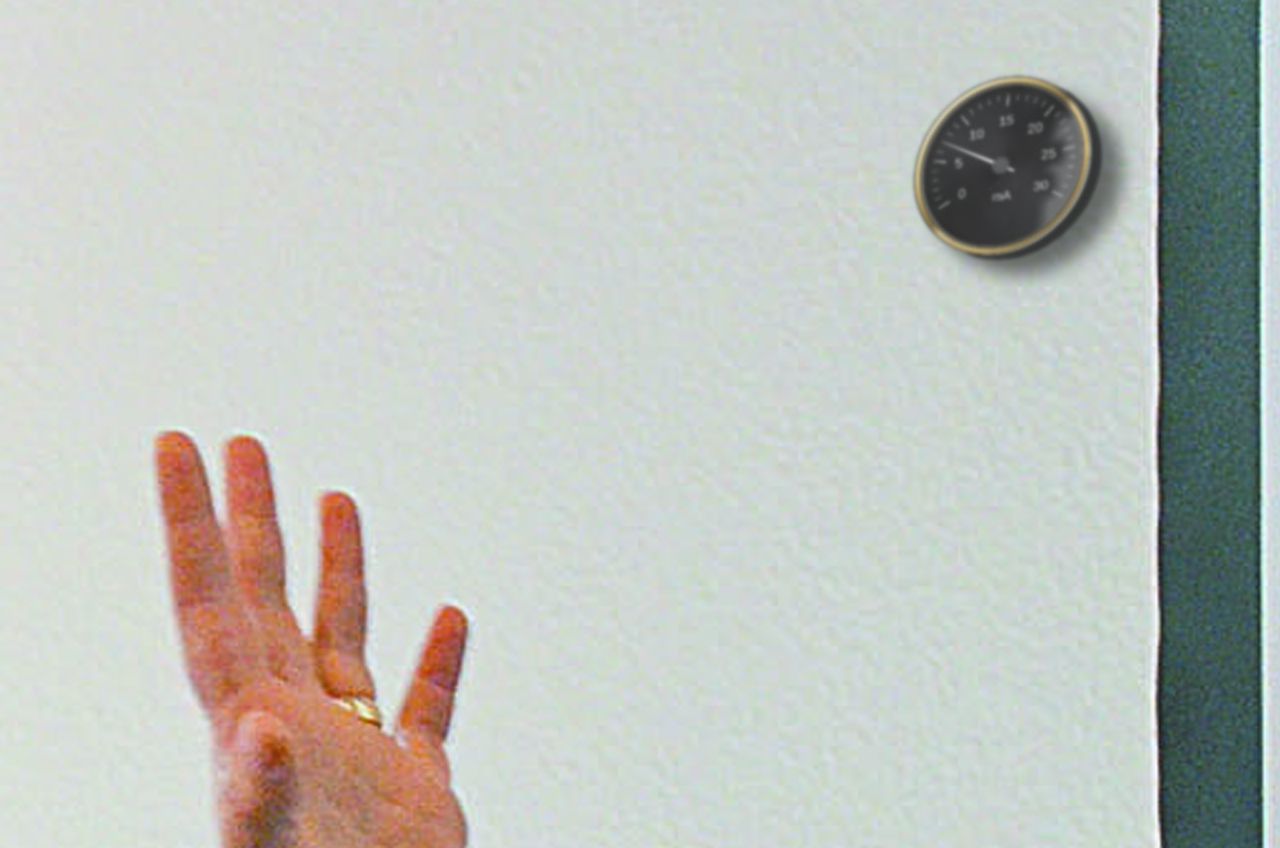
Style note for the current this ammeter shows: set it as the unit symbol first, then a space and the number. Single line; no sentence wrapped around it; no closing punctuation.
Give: mA 7
